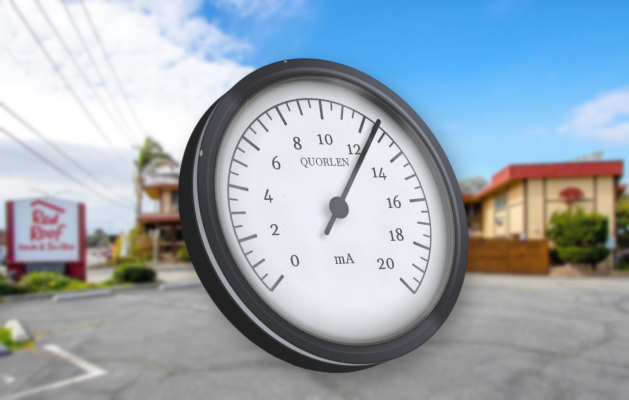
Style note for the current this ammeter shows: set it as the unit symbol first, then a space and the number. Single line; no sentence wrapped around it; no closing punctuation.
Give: mA 12.5
